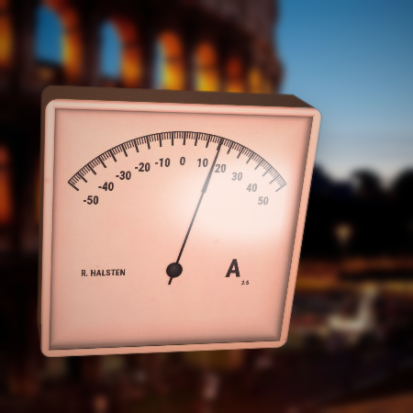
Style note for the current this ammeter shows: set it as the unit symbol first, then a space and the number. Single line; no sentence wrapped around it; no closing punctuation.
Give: A 15
